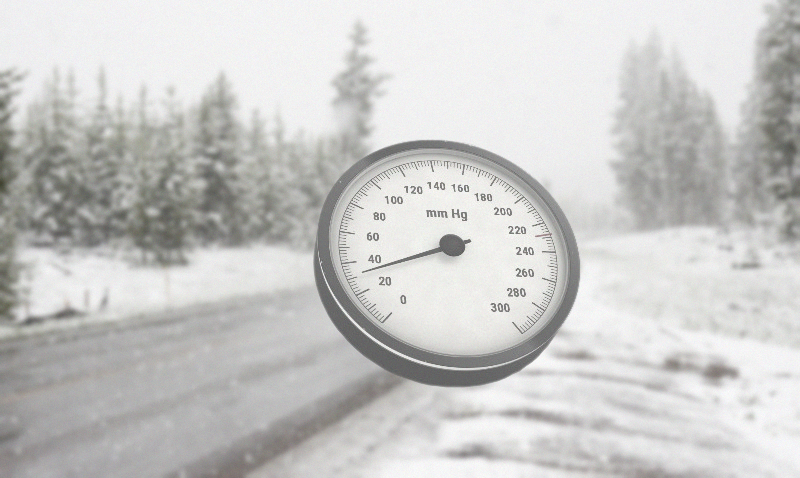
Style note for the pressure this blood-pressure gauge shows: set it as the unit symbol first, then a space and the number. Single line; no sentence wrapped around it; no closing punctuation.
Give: mmHg 30
